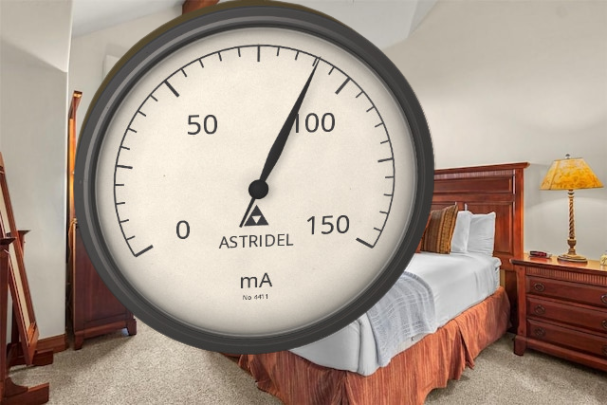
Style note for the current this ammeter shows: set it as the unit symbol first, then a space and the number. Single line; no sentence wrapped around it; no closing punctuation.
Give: mA 90
